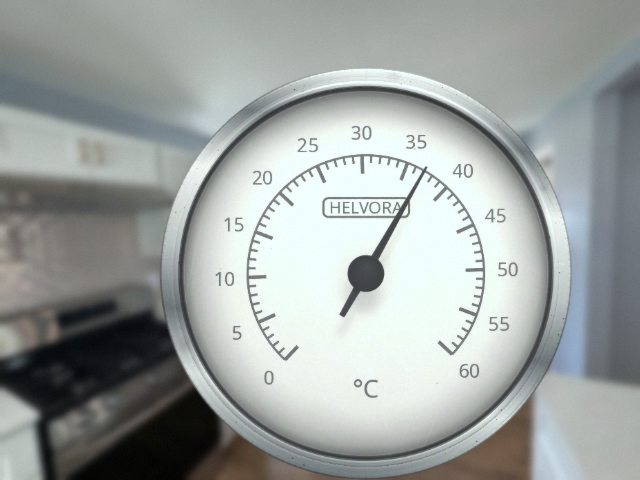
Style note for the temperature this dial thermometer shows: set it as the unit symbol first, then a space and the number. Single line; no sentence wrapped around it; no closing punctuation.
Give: °C 37
